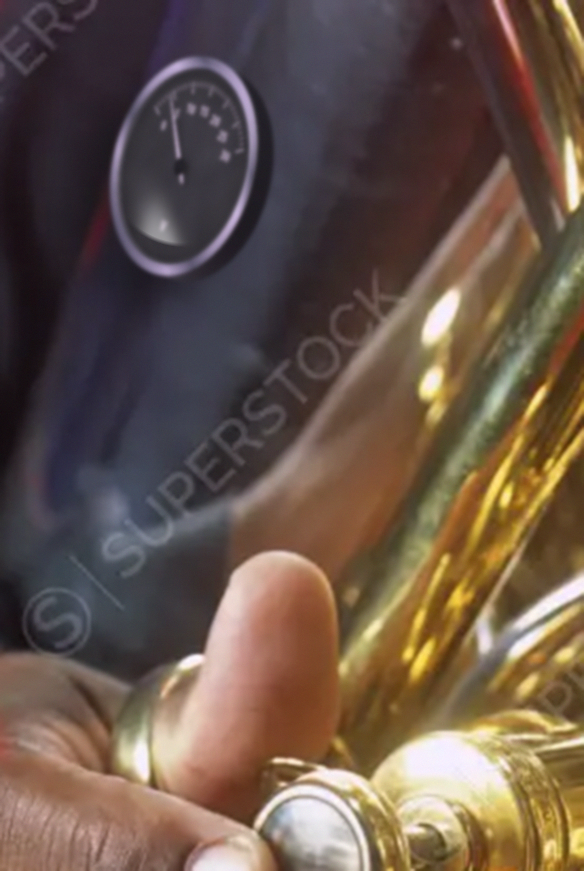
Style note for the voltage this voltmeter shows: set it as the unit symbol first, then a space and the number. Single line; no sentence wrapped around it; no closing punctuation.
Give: V 5
